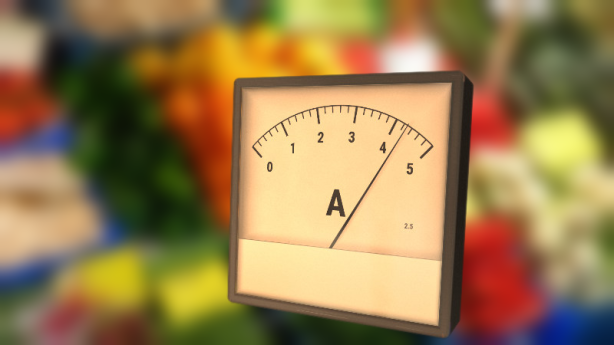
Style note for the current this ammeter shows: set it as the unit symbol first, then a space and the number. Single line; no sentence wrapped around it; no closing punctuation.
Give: A 4.3
